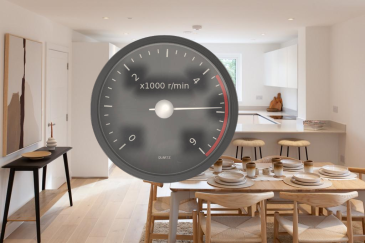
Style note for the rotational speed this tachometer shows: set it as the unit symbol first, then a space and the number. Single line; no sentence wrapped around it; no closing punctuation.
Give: rpm 4900
